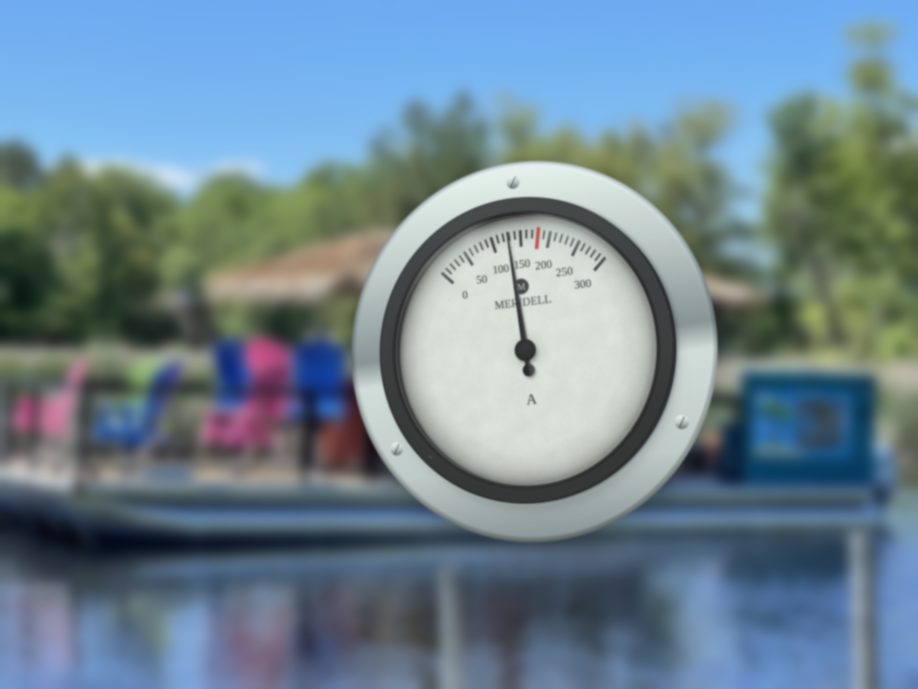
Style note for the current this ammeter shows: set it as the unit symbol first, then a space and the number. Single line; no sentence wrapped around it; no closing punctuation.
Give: A 130
